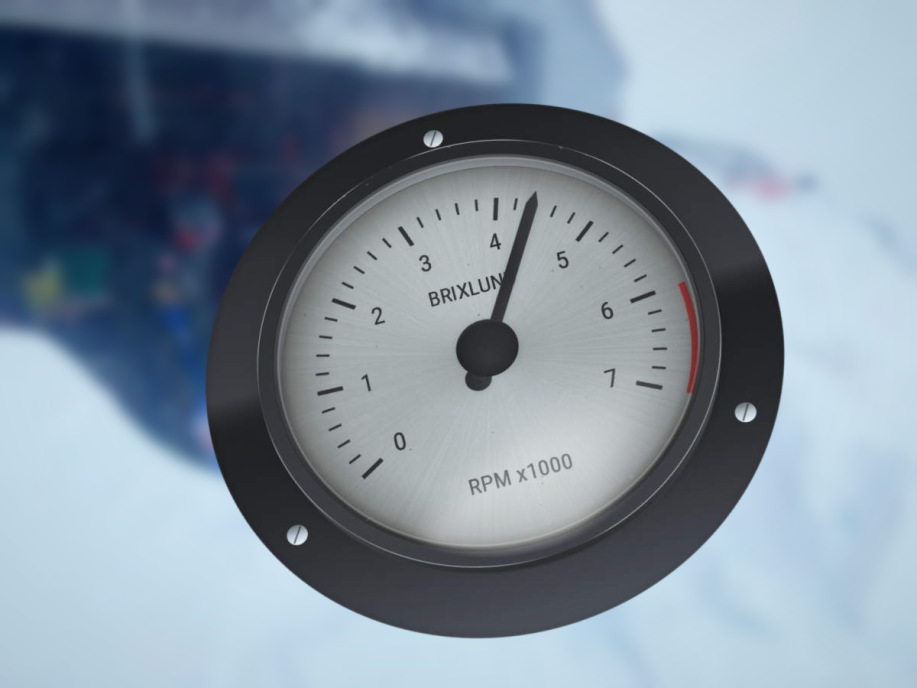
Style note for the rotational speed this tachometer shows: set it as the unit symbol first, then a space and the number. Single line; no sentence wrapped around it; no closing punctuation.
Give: rpm 4400
